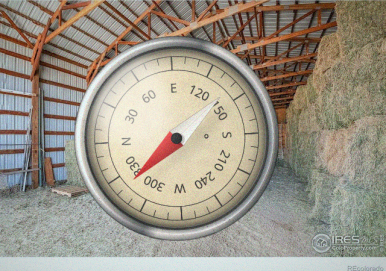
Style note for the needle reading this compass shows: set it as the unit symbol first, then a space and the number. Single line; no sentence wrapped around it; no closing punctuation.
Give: ° 320
